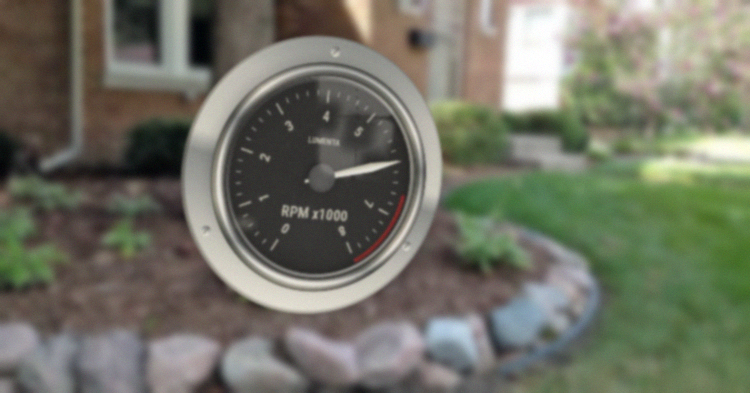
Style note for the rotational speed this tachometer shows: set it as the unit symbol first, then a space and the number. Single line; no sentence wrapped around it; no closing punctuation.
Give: rpm 6000
